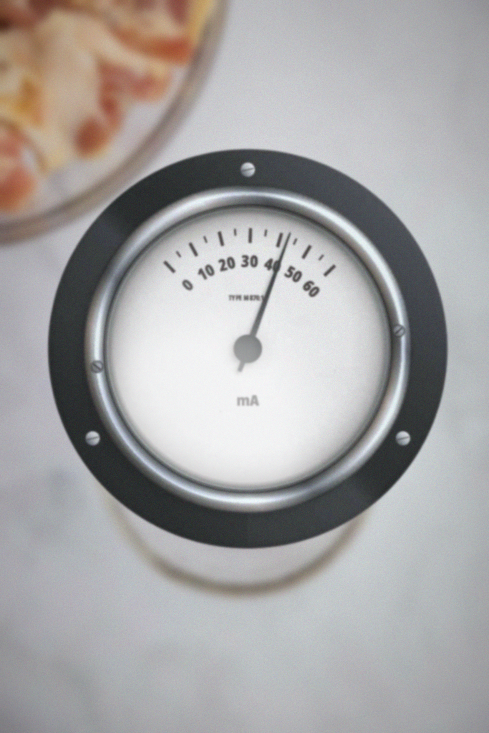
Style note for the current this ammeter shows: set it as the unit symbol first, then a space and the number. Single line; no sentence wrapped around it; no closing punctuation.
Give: mA 42.5
